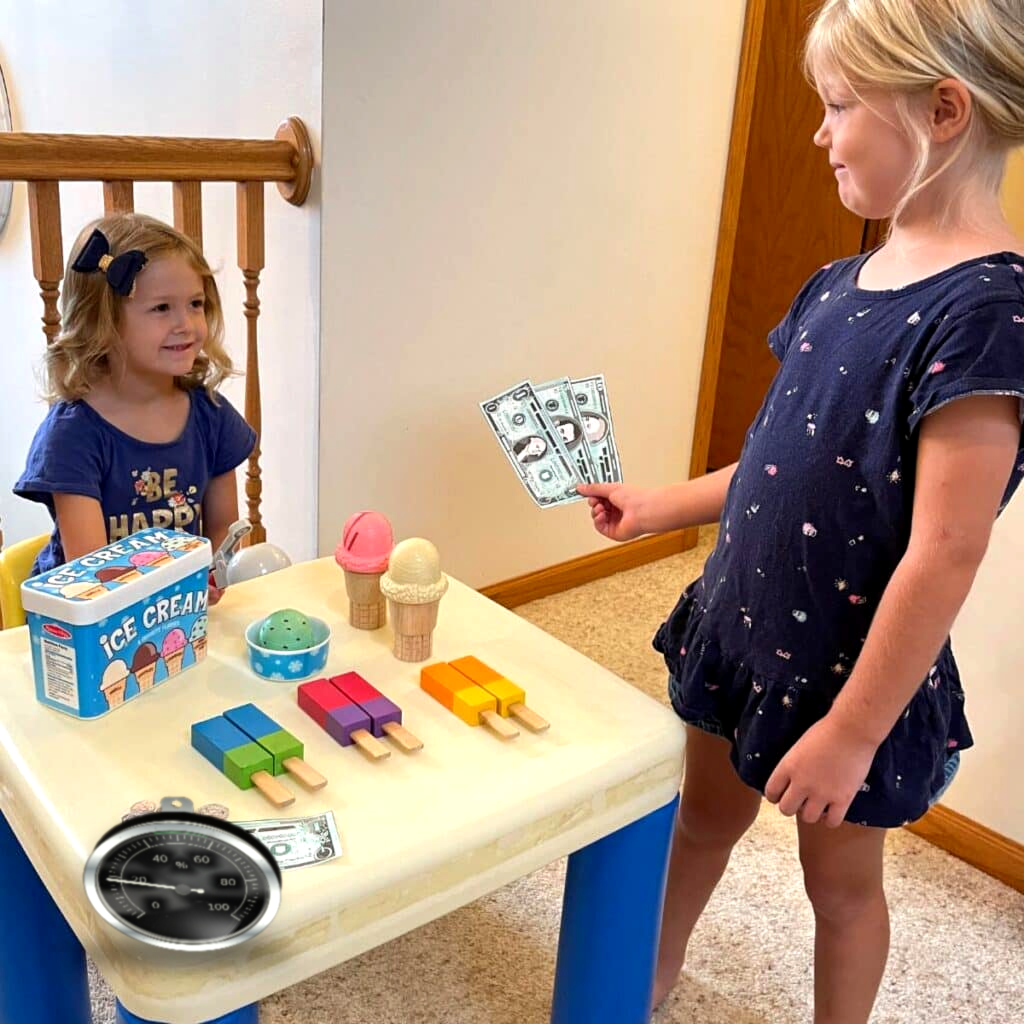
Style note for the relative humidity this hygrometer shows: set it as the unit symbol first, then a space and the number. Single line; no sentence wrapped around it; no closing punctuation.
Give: % 20
